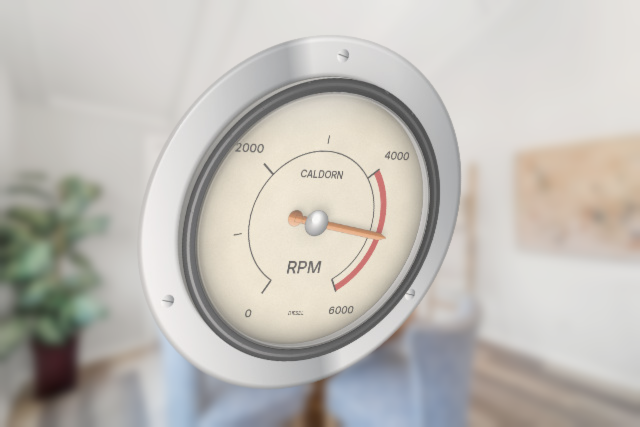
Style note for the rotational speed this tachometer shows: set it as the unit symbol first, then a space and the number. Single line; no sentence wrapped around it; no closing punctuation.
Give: rpm 5000
